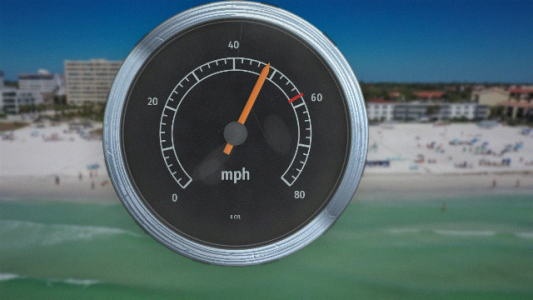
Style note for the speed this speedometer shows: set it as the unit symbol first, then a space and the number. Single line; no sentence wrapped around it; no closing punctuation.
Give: mph 48
